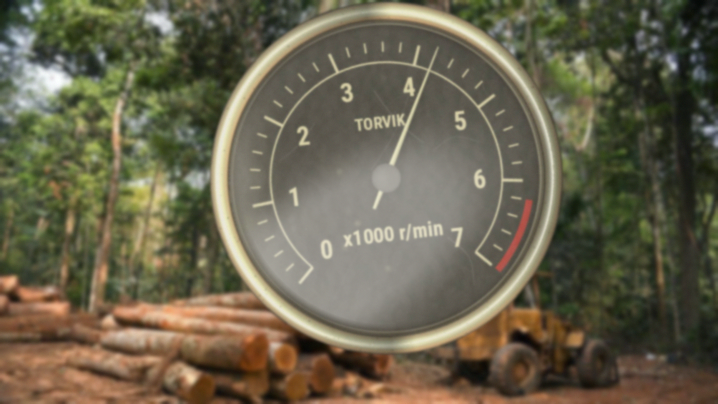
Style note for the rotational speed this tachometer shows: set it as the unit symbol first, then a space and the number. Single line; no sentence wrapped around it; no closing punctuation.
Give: rpm 4200
